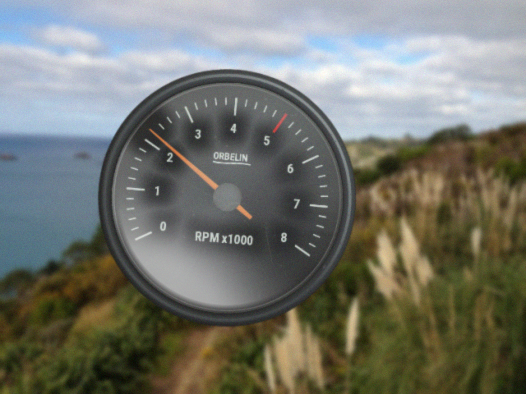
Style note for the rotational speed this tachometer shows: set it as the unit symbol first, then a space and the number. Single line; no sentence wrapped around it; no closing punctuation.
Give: rpm 2200
